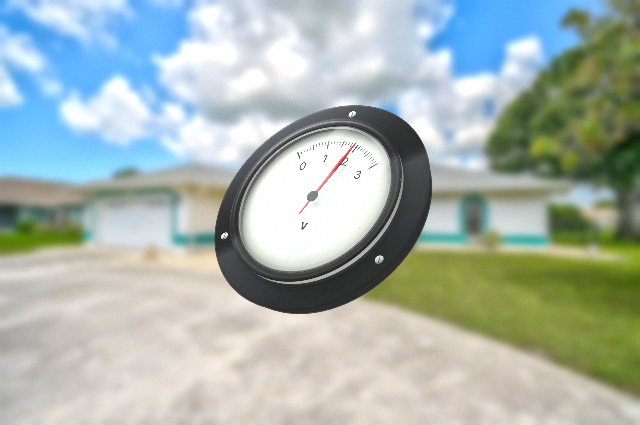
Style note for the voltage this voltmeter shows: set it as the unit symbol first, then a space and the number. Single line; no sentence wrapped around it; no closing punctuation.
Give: V 2
